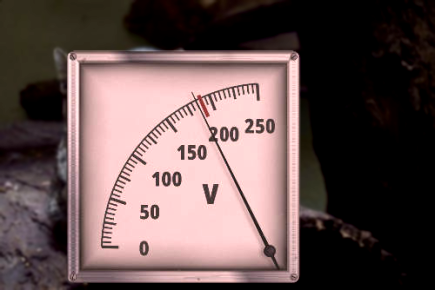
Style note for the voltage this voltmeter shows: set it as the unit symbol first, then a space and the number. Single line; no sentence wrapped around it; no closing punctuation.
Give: V 185
